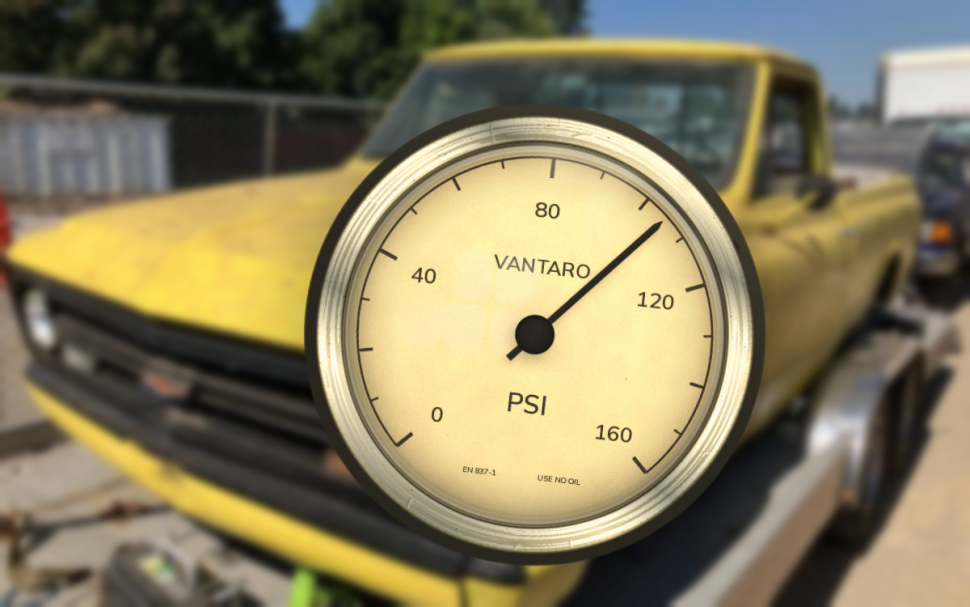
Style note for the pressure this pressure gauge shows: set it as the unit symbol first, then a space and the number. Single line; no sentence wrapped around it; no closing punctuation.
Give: psi 105
